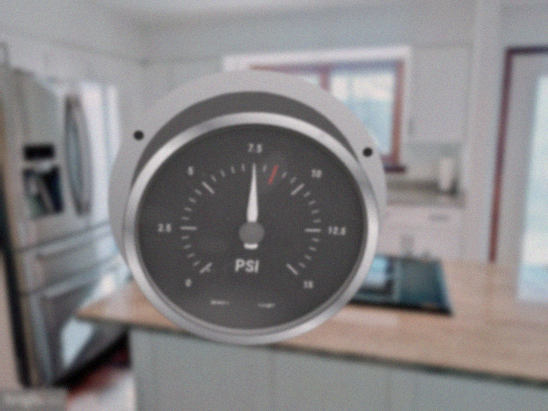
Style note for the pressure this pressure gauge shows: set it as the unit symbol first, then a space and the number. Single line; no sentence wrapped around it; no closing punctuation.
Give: psi 7.5
